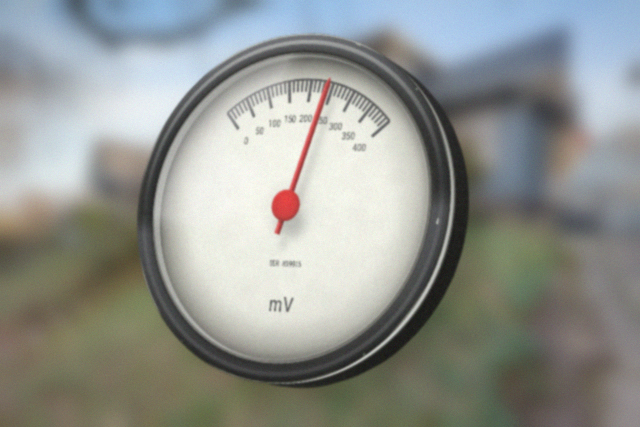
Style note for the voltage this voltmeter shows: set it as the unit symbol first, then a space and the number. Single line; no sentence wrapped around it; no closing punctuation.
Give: mV 250
